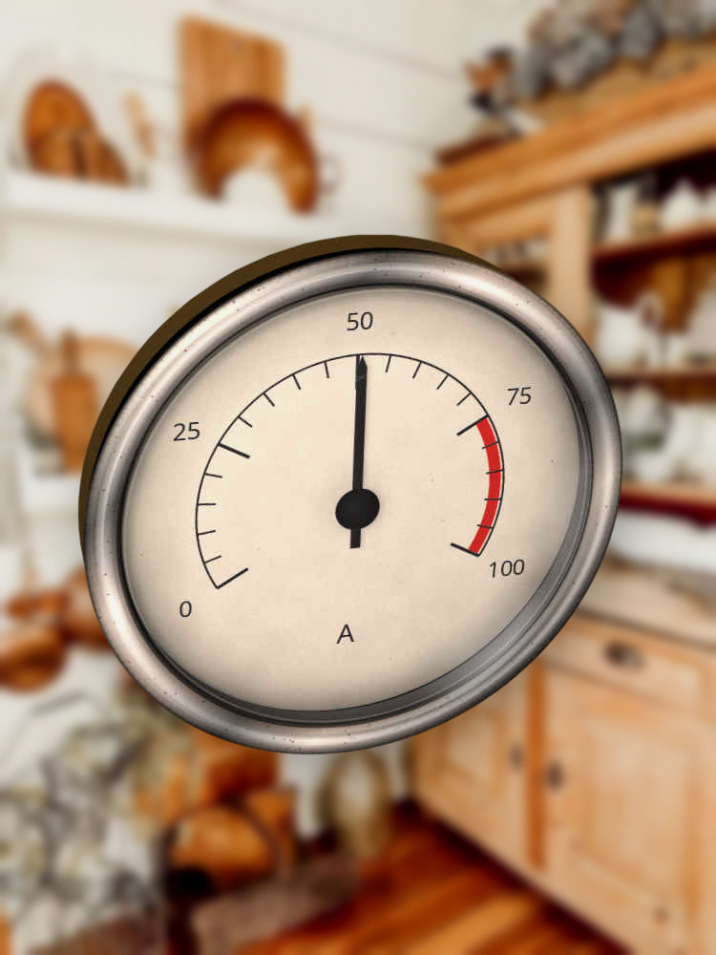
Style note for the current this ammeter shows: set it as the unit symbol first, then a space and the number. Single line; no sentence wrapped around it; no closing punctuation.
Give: A 50
